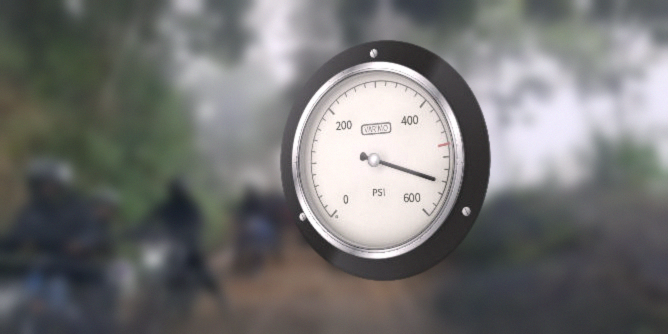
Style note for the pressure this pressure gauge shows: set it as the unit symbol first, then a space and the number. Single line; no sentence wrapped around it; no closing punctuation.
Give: psi 540
